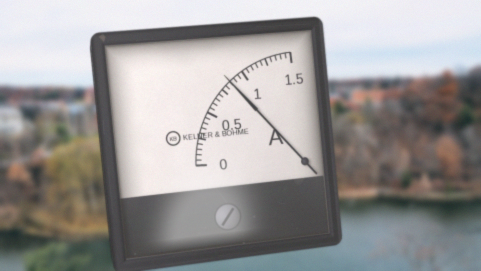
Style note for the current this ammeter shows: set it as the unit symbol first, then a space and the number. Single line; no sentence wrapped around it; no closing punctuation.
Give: A 0.85
